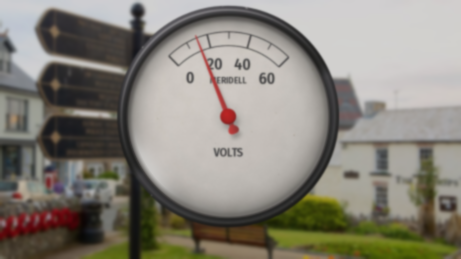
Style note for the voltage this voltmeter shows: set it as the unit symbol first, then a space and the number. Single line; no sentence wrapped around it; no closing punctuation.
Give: V 15
